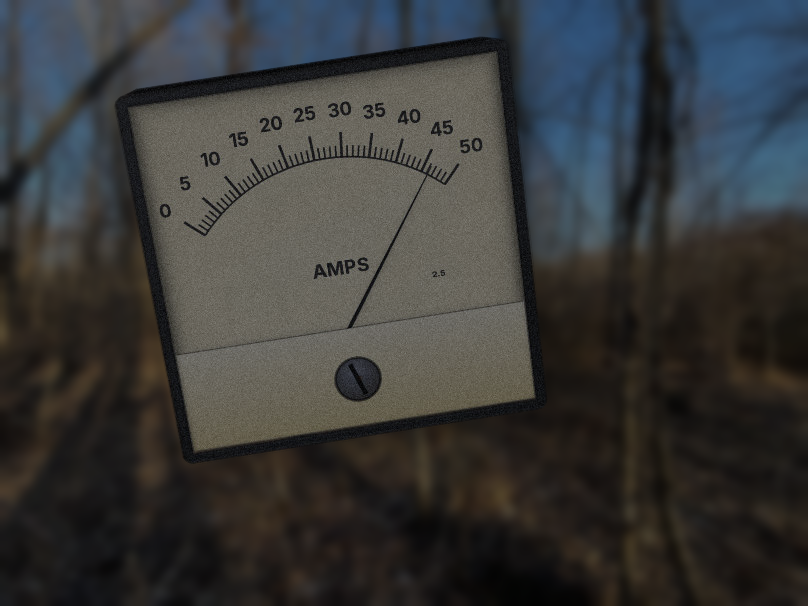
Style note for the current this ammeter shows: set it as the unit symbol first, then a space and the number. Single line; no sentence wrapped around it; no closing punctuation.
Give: A 46
